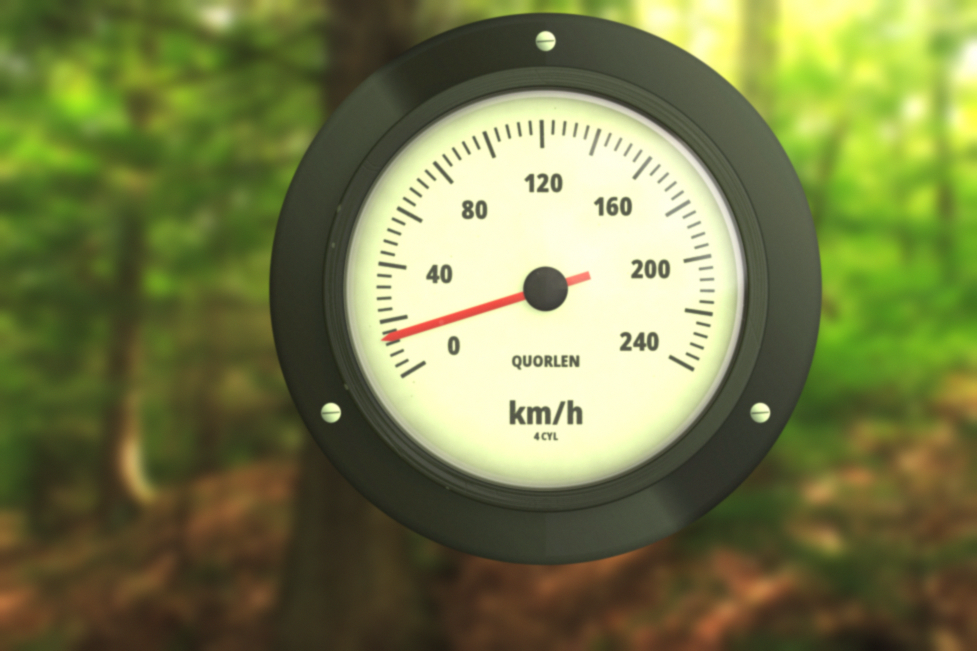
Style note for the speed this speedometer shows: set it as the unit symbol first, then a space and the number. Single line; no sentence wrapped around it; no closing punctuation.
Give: km/h 14
